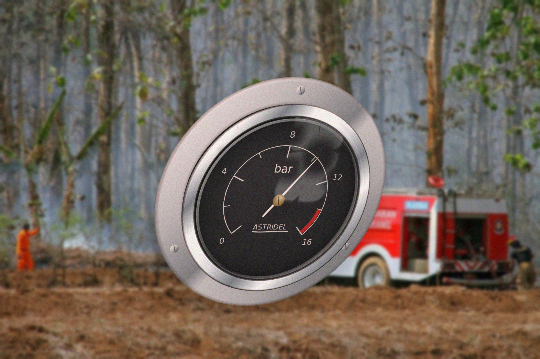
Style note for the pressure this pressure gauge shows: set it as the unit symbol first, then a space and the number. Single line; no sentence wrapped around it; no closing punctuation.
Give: bar 10
